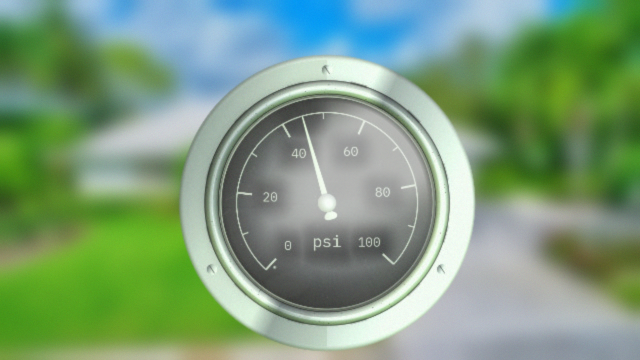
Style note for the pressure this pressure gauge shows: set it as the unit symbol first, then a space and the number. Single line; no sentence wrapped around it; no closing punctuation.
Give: psi 45
